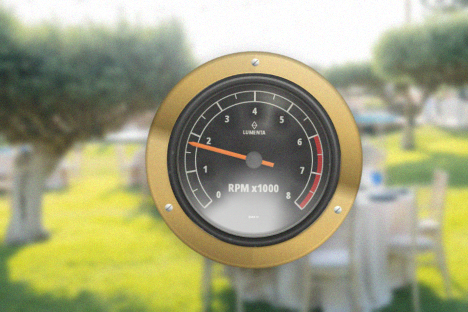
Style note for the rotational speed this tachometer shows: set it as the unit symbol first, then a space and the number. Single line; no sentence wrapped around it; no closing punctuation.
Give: rpm 1750
